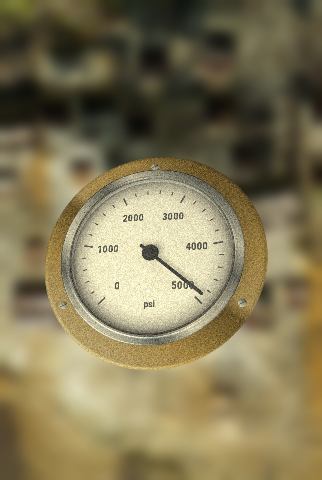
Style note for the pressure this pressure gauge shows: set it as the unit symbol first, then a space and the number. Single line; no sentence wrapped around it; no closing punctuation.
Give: psi 4900
